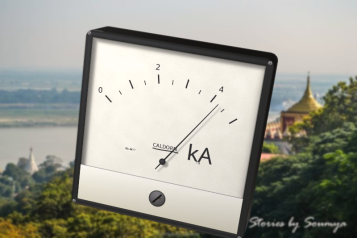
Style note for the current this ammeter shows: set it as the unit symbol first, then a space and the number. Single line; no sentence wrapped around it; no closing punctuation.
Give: kA 4.25
